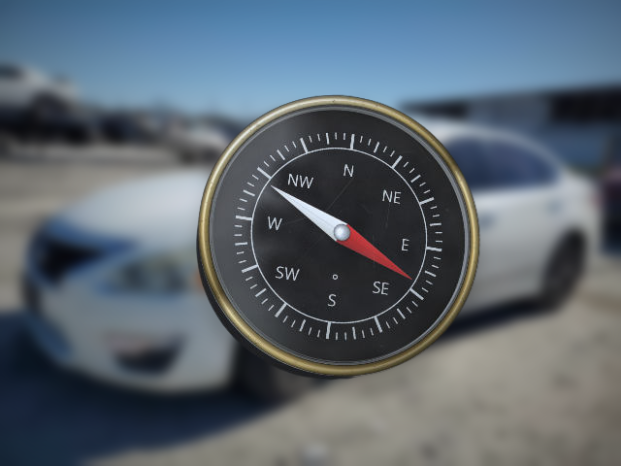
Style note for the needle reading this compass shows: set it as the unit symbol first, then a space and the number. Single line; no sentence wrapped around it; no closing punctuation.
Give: ° 115
